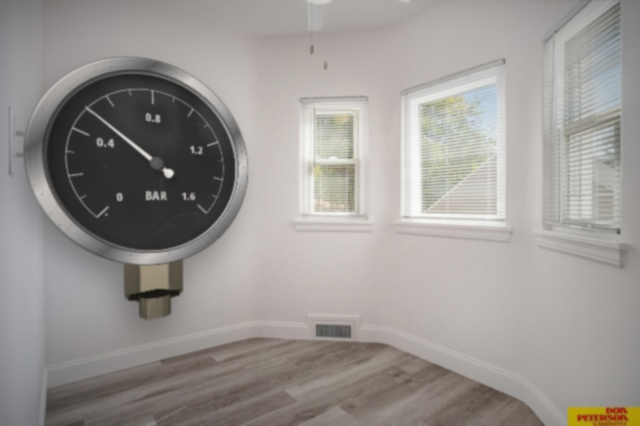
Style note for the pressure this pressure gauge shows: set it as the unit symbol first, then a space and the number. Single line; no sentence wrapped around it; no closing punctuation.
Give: bar 0.5
